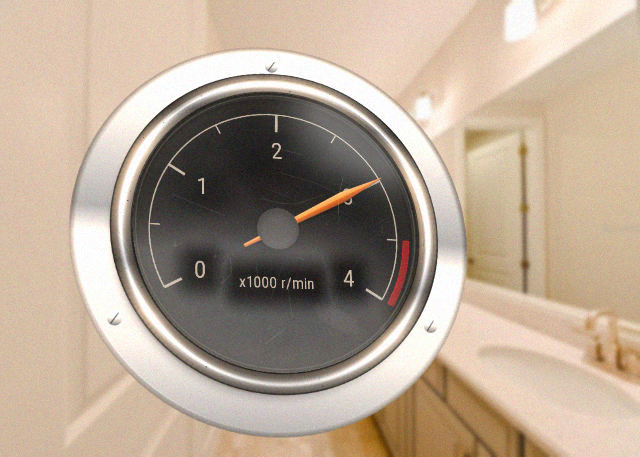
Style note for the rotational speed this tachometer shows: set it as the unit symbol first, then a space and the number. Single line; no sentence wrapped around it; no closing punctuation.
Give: rpm 3000
